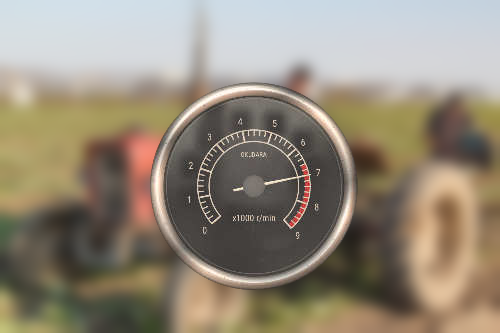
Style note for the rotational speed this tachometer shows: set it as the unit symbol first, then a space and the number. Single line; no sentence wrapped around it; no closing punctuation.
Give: rpm 7000
